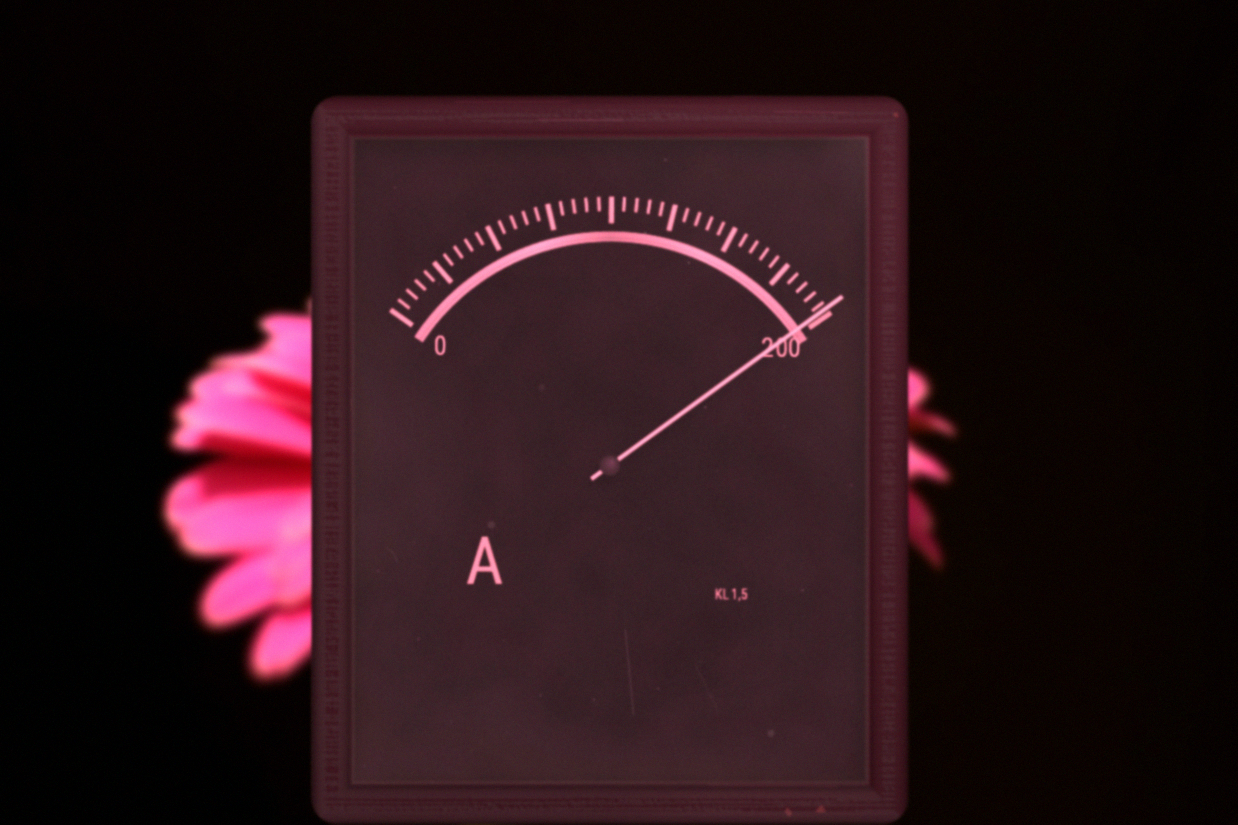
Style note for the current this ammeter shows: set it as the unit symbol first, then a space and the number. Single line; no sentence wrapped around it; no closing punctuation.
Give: A 197.5
